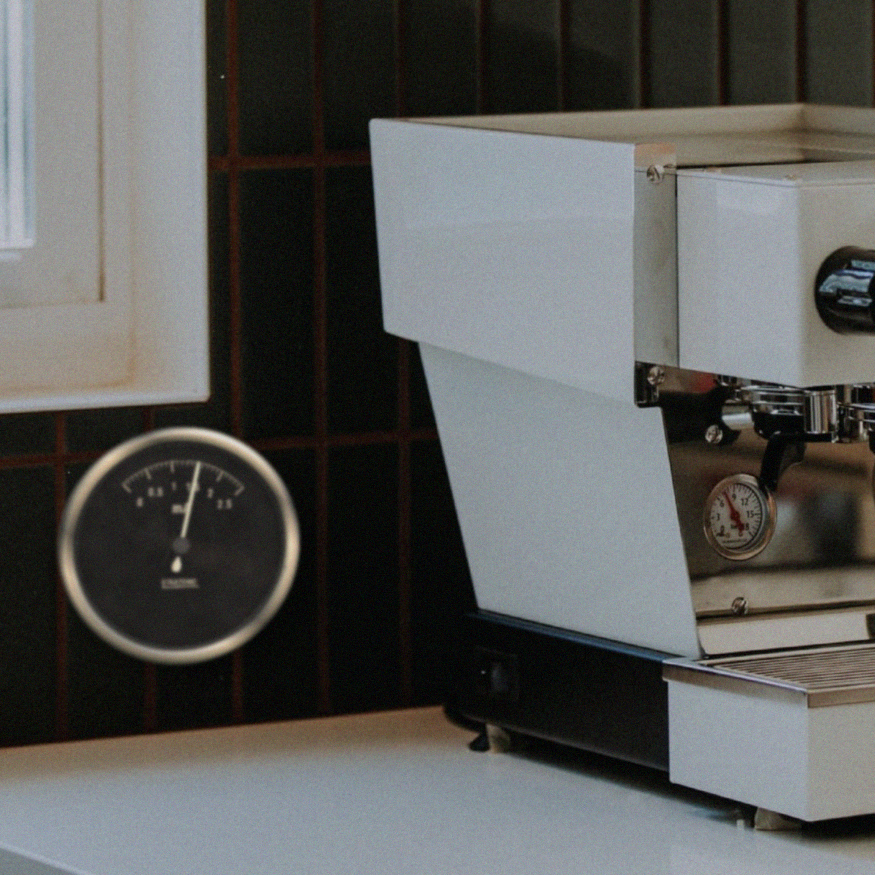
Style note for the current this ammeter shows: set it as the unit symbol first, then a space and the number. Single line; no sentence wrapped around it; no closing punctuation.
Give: mA 1.5
